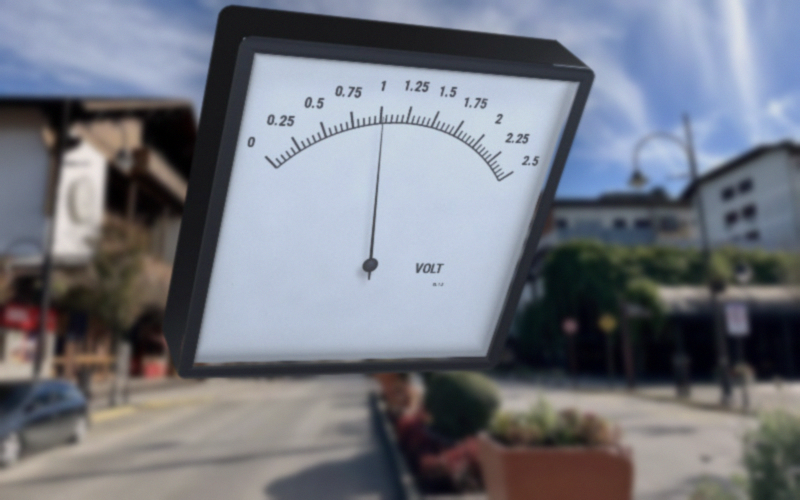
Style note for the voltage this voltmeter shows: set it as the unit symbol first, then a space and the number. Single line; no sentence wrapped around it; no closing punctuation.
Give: V 1
